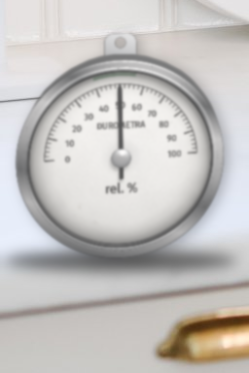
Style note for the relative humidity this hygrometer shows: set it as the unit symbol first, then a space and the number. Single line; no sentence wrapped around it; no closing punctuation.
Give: % 50
